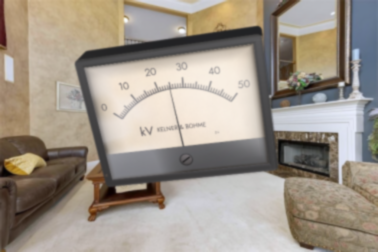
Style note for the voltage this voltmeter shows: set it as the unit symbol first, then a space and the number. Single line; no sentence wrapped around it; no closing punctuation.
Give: kV 25
